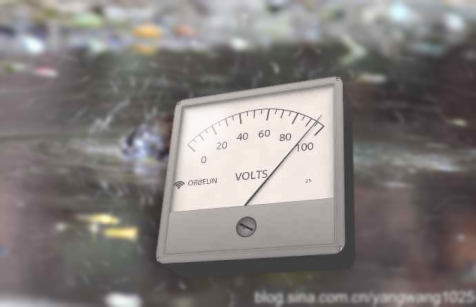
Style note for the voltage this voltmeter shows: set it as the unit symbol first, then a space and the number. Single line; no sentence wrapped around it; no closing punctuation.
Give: V 95
